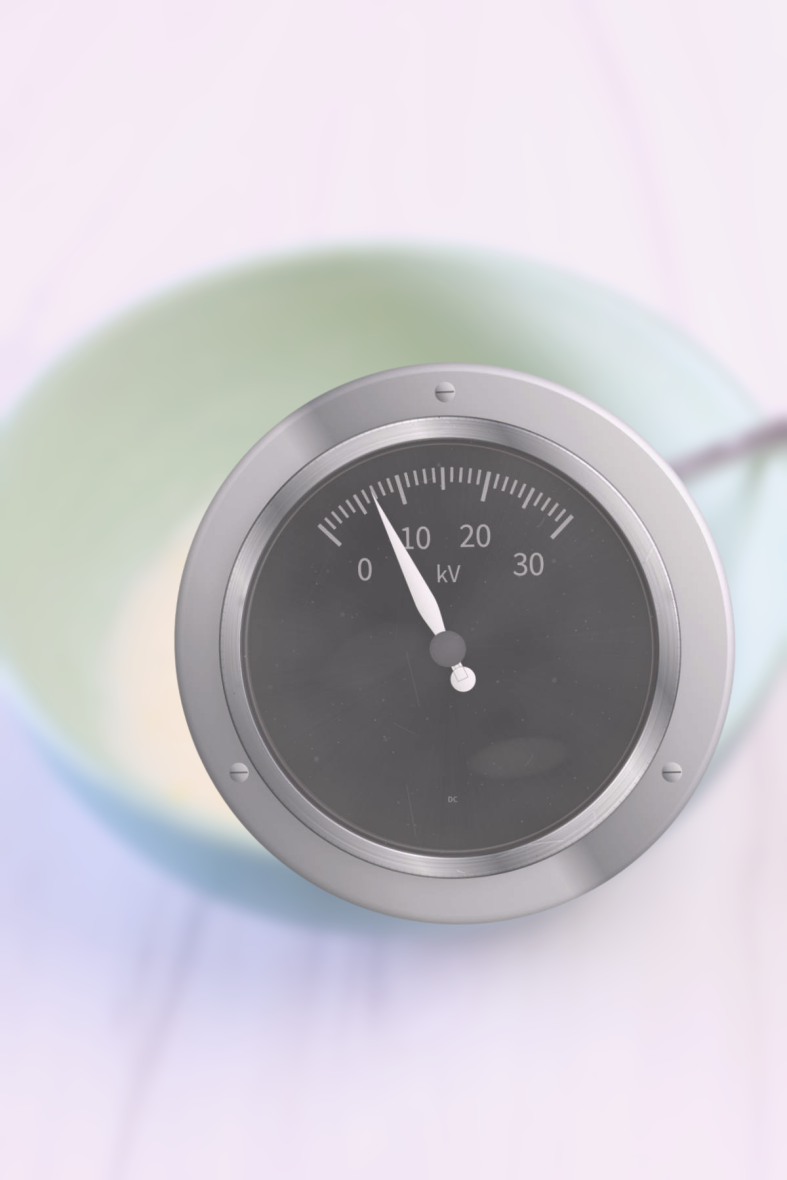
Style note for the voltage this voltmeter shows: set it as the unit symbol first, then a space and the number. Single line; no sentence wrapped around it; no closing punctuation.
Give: kV 7
